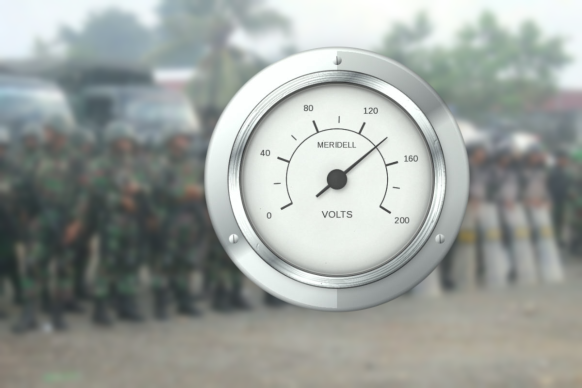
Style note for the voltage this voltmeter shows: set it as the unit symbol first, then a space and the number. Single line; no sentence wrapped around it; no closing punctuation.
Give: V 140
